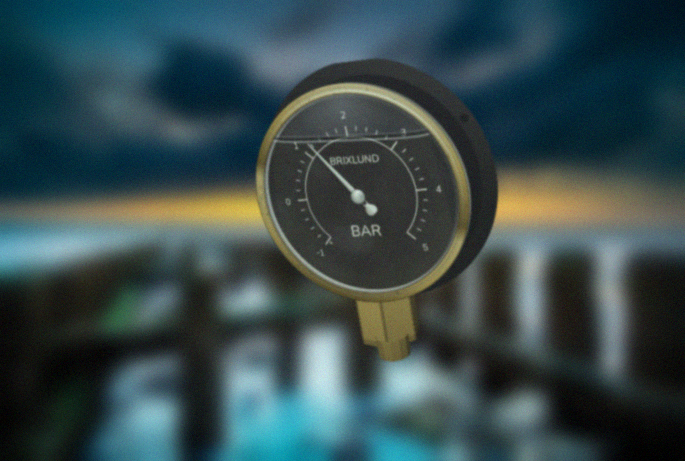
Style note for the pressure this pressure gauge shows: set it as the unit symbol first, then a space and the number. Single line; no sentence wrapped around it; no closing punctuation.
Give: bar 1.2
